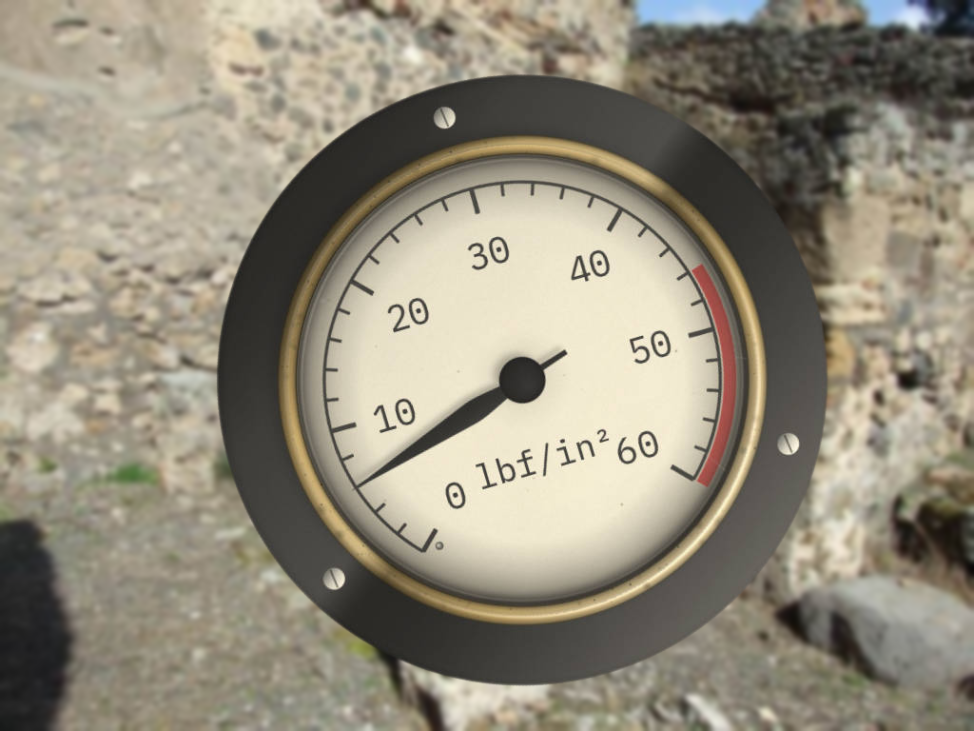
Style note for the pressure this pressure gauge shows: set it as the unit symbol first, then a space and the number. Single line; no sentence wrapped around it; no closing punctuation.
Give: psi 6
